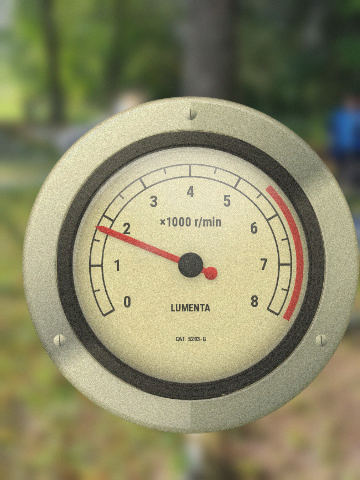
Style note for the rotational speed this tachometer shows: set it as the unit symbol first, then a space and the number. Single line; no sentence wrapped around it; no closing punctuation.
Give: rpm 1750
